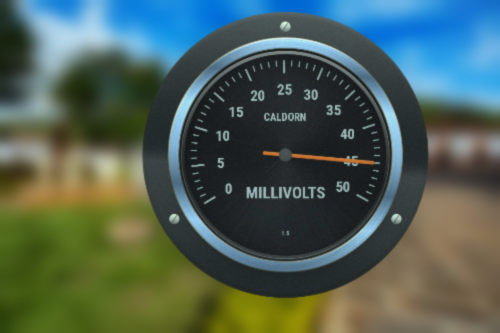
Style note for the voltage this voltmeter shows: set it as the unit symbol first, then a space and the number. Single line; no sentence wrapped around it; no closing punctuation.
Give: mV 45
